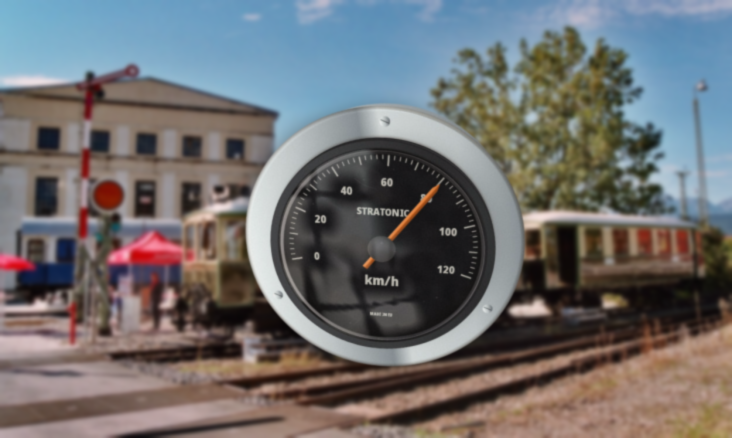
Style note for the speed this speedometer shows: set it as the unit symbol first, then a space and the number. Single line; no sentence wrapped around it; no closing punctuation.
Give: km/h 80
